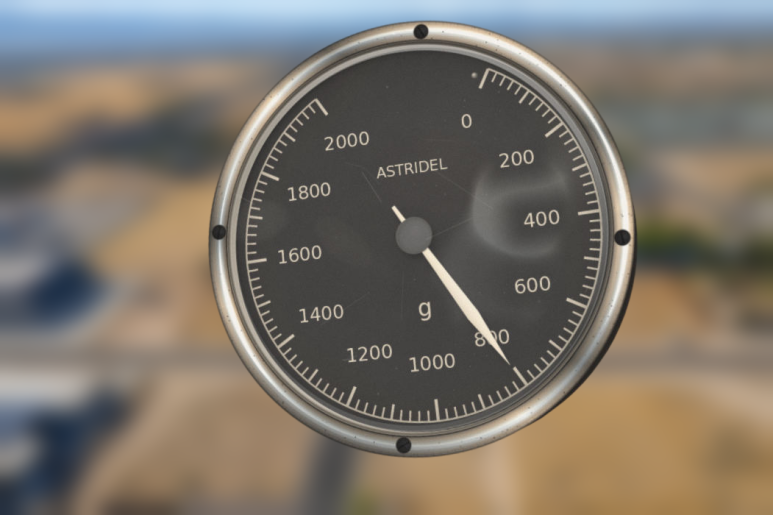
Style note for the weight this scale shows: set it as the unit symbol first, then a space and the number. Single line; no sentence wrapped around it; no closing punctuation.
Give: g 800
